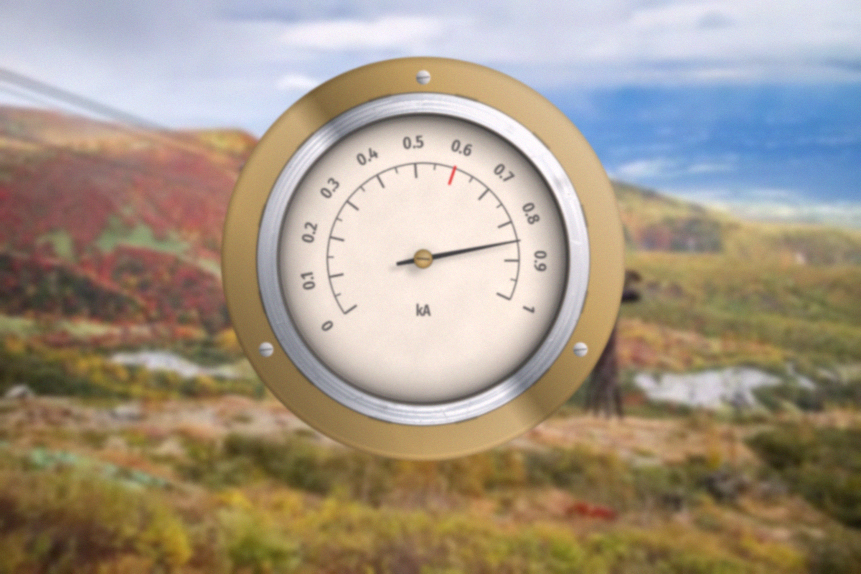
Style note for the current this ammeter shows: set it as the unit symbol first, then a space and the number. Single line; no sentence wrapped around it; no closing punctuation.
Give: kA 0.85
